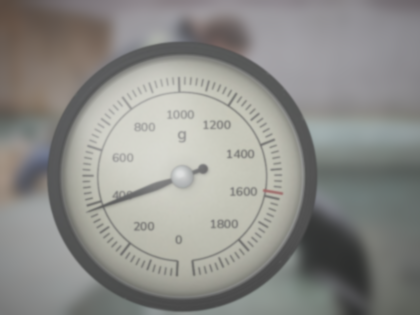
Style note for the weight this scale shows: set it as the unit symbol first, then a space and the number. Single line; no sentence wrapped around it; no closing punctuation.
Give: g 380
